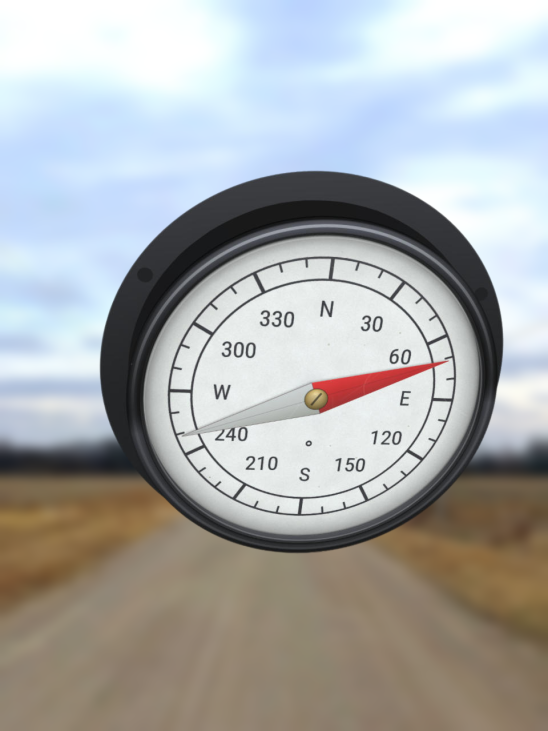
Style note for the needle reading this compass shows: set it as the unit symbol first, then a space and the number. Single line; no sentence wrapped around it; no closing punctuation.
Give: ° 70
